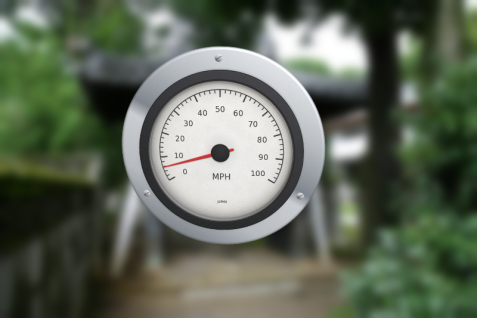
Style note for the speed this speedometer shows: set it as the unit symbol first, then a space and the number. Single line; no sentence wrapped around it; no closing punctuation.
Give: mph 6
